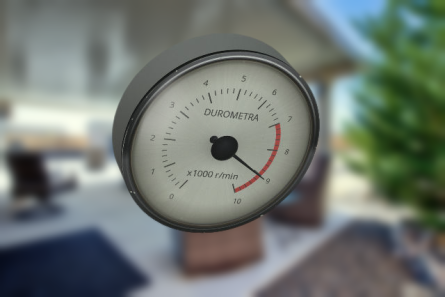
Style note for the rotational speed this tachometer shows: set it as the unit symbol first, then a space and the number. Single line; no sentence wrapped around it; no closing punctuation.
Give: rpm 9000
